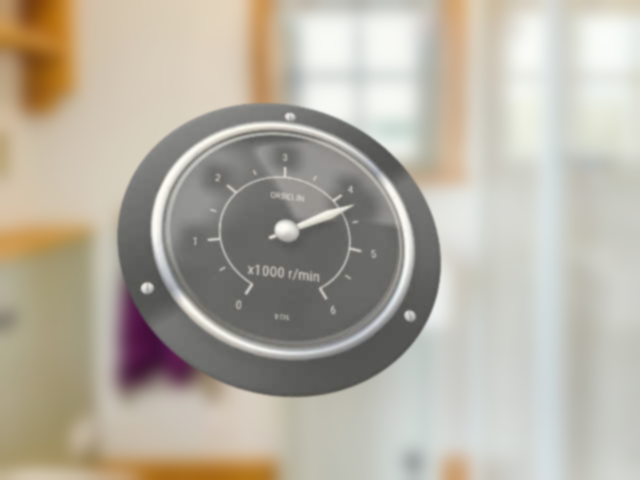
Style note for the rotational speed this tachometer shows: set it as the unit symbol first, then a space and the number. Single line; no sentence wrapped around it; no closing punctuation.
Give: rpm 4250
